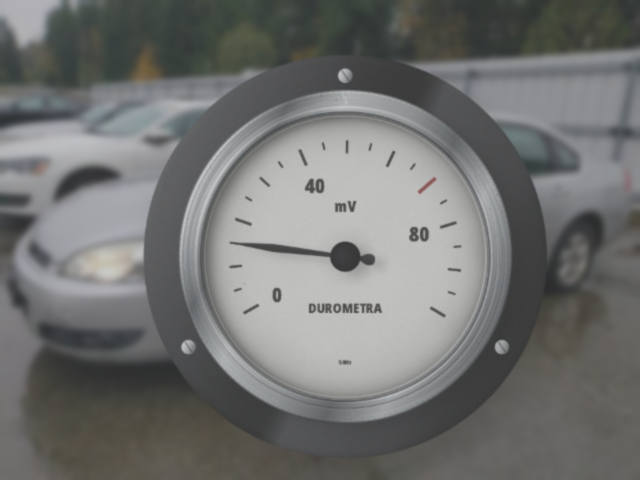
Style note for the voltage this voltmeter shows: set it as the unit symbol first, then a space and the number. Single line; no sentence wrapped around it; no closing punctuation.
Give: mV 15
